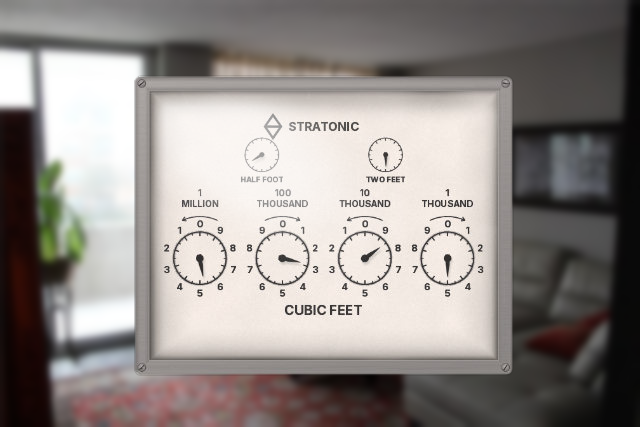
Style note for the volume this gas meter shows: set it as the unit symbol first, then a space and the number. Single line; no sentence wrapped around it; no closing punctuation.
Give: ft³ 528500
